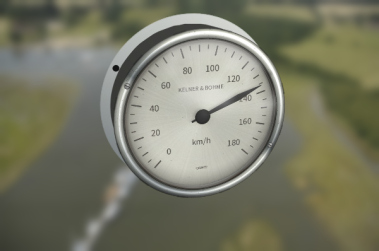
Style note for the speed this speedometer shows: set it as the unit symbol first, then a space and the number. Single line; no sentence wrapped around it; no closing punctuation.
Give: km/h 135
